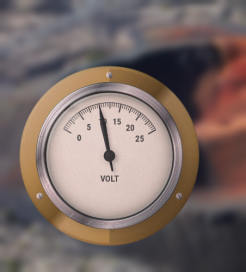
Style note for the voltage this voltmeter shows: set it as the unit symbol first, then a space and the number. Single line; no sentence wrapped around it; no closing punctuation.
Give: V 10
